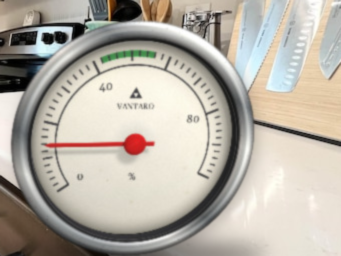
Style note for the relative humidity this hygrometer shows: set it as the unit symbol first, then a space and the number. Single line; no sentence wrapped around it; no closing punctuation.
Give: % 14
